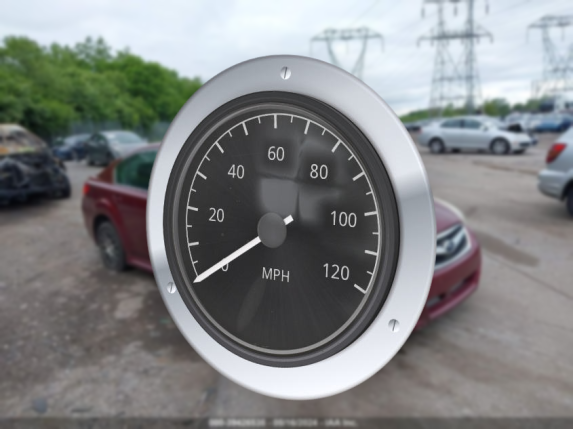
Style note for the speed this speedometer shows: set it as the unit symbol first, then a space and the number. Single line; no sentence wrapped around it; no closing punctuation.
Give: mph 0
